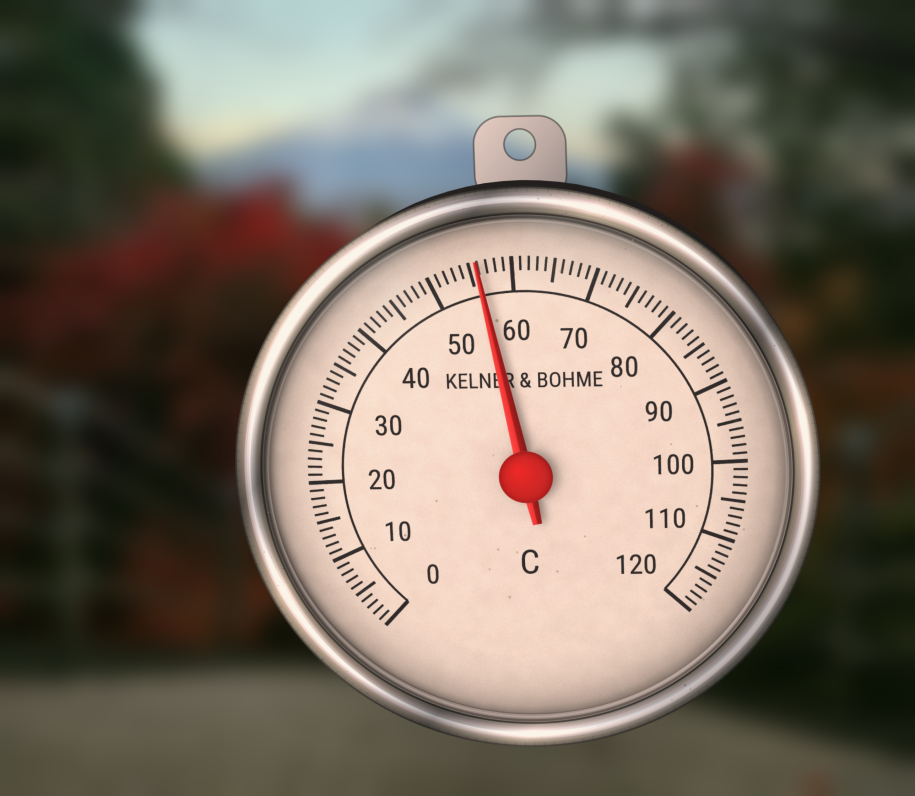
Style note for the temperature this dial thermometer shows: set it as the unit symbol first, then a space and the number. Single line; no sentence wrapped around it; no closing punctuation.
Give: °C 56
